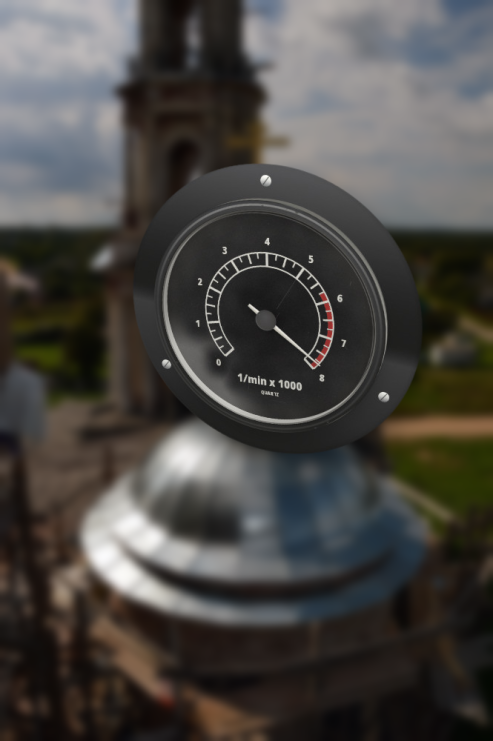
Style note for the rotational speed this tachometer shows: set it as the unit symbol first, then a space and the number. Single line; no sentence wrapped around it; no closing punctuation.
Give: rpm 7750
